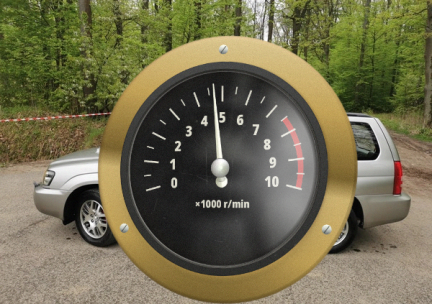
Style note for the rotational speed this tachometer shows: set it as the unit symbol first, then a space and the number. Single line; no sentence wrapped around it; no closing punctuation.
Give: rpm 4750
